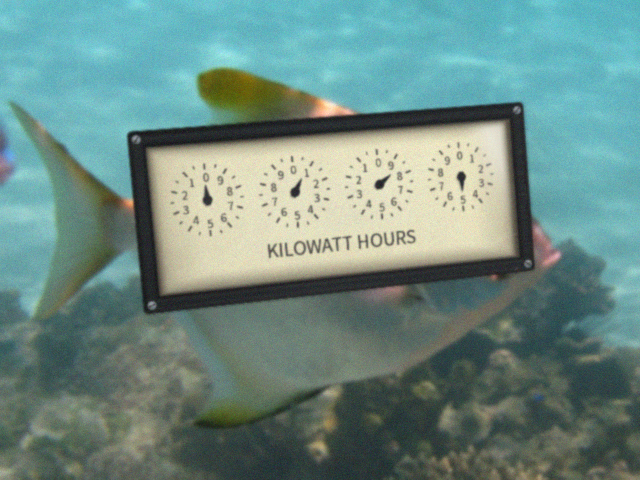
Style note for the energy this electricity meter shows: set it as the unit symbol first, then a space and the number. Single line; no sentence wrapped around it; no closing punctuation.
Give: kWh 85
